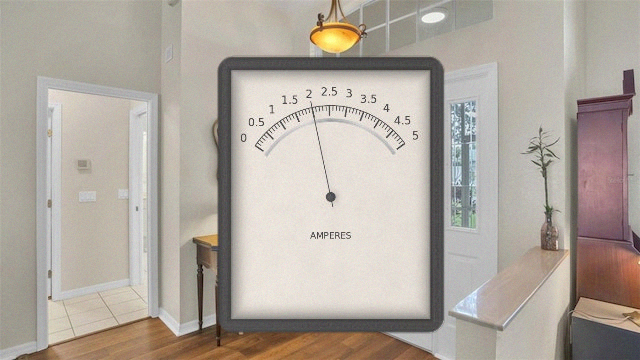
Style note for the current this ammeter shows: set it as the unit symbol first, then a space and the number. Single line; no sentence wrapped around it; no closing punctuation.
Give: A 2
